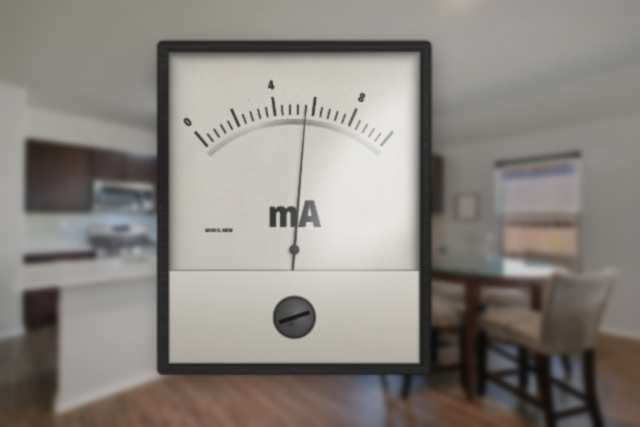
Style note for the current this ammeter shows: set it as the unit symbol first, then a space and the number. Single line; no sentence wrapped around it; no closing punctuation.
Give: mA 5.6
